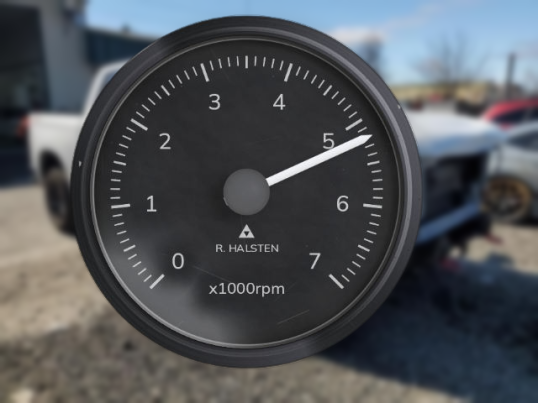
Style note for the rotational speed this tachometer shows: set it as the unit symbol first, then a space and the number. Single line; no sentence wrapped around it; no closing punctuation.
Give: rpm 5200
